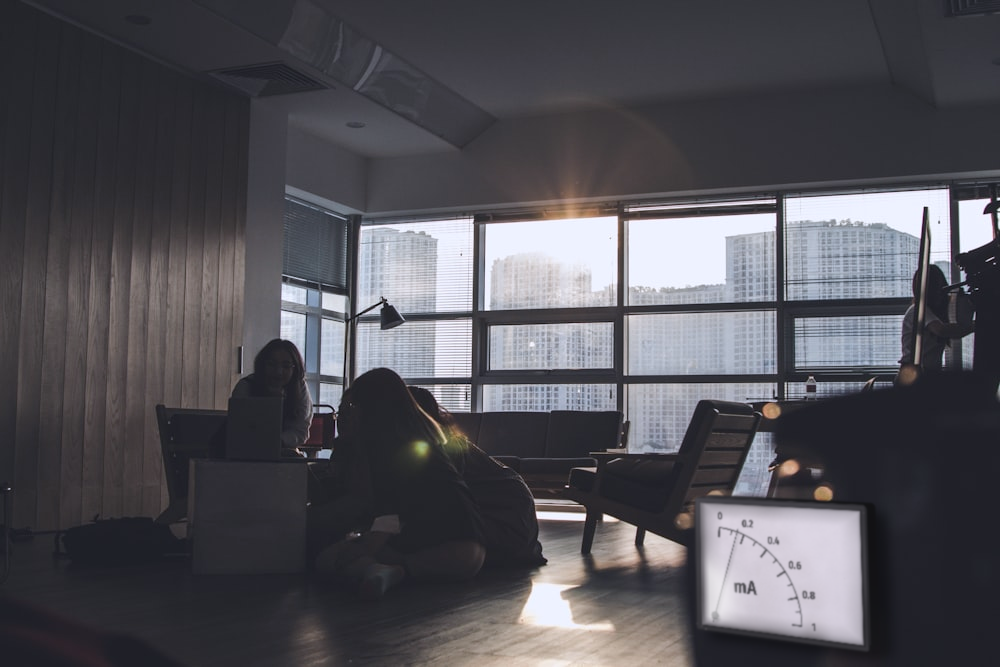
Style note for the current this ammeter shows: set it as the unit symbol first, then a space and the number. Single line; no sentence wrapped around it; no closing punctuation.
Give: mA 0.15
